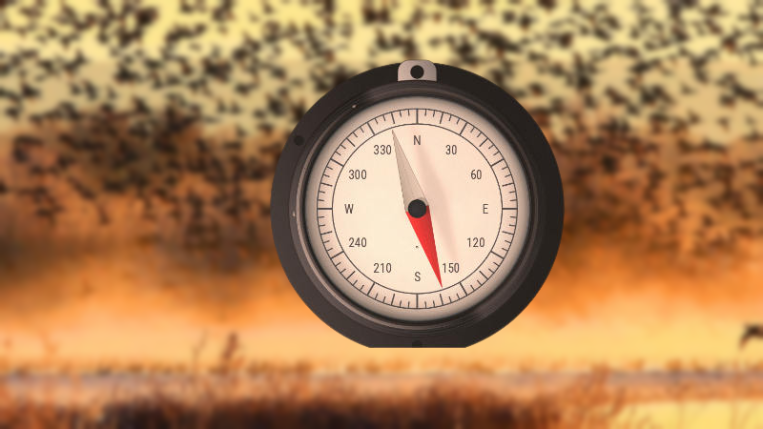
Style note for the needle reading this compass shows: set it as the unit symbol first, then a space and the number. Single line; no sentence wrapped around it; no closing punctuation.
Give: ° 162.5
